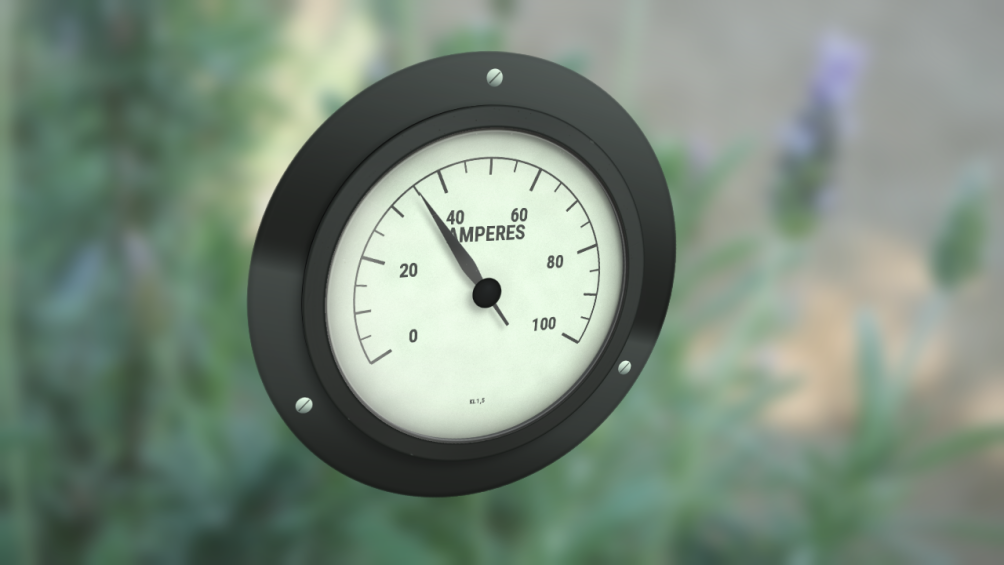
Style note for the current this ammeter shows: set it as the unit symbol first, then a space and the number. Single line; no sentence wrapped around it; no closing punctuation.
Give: A 35
